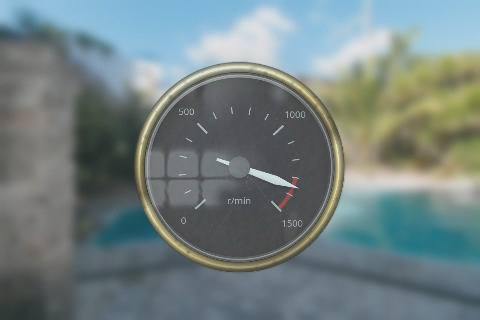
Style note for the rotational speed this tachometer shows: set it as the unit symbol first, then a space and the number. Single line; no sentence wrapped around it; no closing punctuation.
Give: rpm 1350
